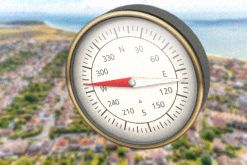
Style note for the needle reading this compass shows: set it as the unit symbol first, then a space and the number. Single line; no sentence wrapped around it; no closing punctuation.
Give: ° 280
